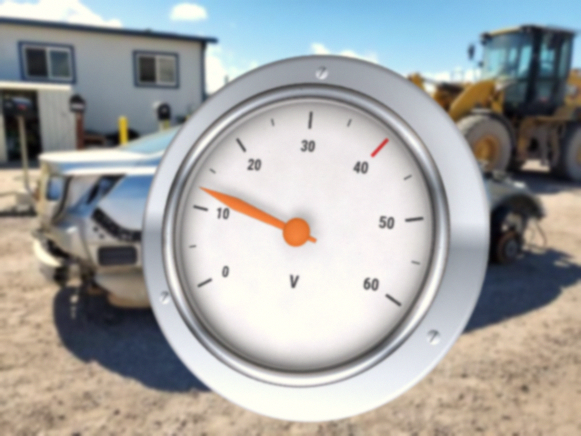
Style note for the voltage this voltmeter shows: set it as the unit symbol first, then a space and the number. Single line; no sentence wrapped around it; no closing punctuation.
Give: V 12.5
